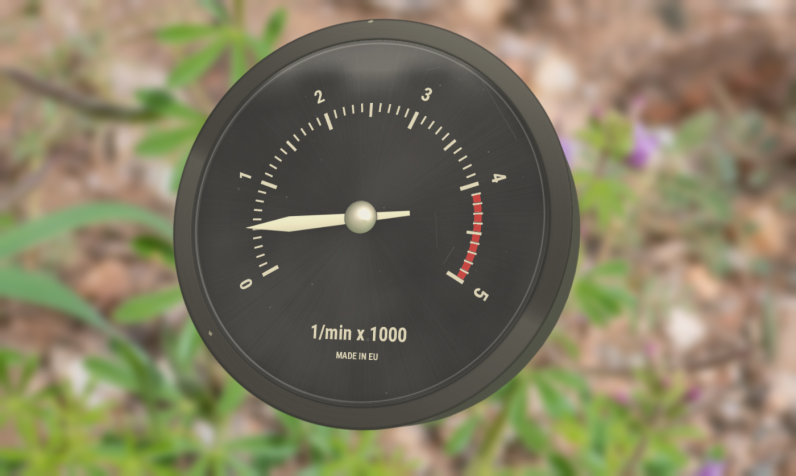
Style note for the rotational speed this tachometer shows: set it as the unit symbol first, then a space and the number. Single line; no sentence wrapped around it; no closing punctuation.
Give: rpm 500
